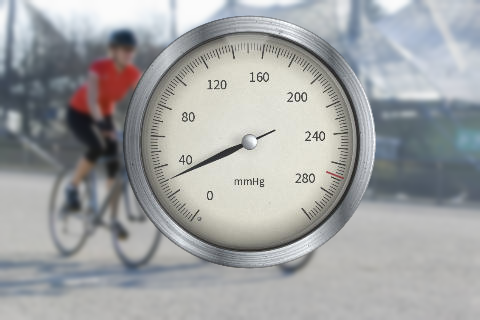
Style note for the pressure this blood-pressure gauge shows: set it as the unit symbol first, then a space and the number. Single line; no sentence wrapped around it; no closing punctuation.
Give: mmHg 30
